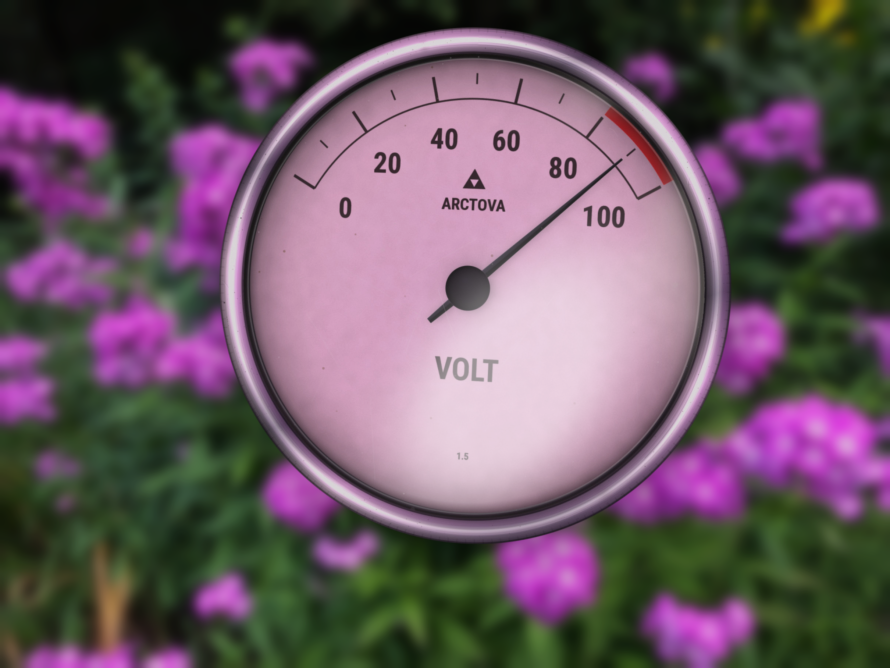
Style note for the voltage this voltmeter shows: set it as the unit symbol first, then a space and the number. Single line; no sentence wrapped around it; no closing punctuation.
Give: V 90
